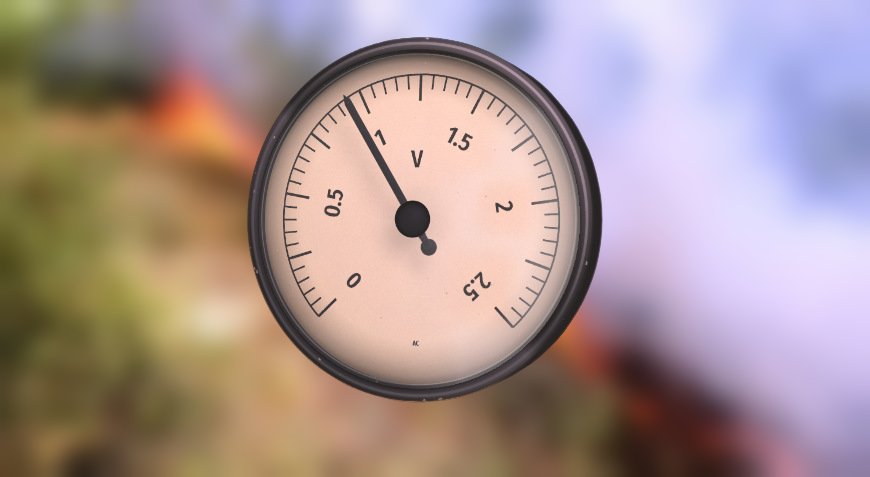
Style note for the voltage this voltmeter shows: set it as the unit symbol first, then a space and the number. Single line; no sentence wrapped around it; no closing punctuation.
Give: V 0.95
